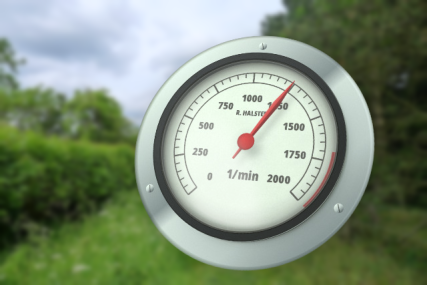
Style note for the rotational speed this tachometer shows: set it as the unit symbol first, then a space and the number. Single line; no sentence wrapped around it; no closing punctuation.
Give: rpm 1250
